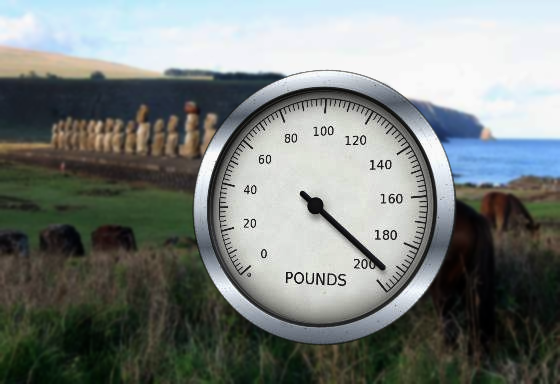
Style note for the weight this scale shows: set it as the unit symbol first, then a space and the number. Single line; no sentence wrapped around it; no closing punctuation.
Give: lb 194
